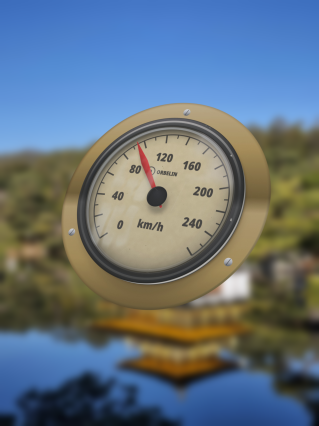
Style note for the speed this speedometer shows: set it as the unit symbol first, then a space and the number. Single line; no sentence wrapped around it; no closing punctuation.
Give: km/h 95
